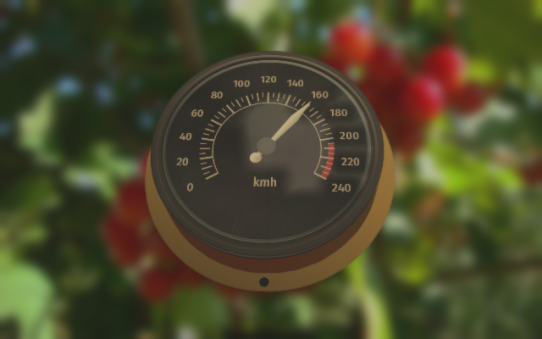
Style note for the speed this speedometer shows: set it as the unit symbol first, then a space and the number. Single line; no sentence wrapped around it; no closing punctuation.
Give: km/h 160
